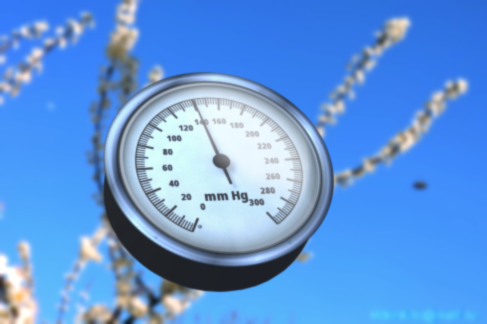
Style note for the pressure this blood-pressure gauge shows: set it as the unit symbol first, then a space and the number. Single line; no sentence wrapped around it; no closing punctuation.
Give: mmHg 140
